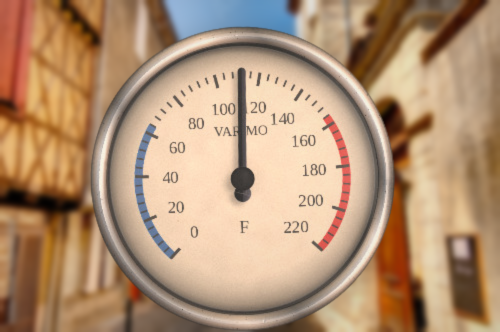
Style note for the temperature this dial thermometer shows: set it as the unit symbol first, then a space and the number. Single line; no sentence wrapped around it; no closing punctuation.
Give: °F 112
